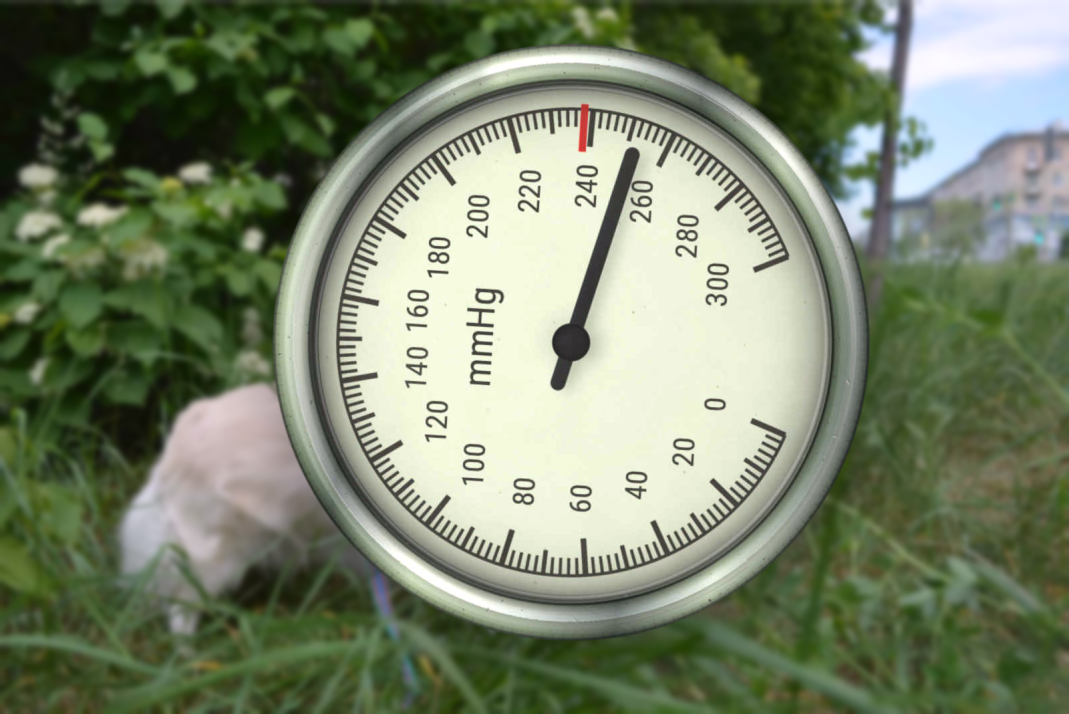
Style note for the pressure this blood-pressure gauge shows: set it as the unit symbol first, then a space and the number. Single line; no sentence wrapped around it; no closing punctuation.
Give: mmHg 252
